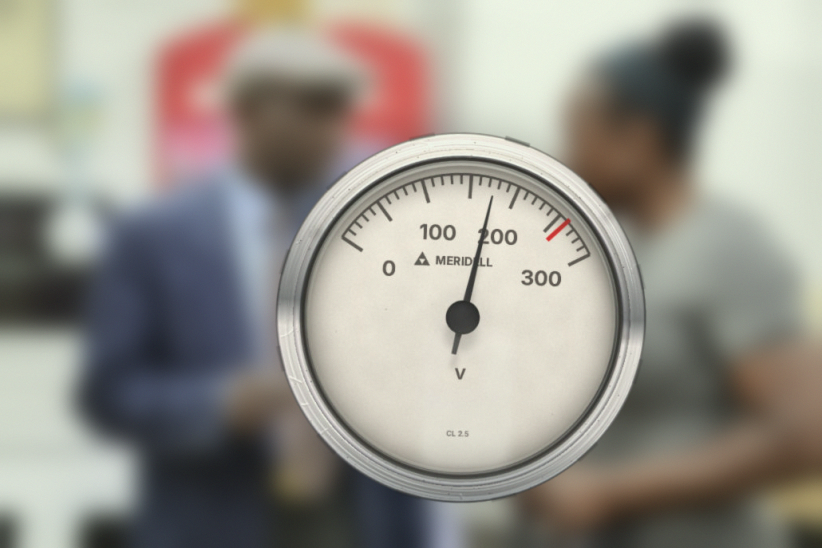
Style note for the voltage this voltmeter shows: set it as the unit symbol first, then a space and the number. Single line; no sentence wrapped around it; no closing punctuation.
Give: V 175
